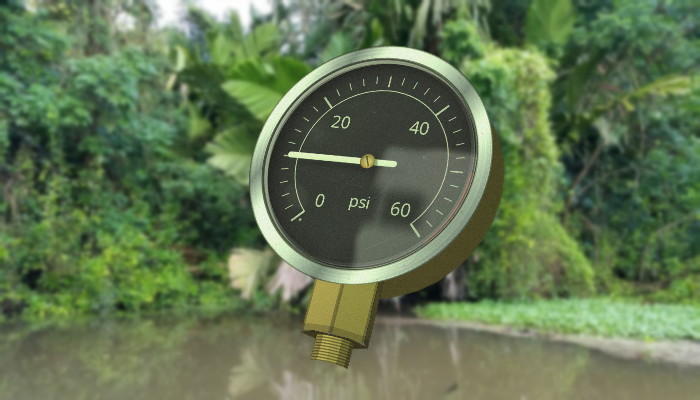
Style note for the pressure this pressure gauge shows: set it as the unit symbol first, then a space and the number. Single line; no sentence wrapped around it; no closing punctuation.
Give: psi 10
